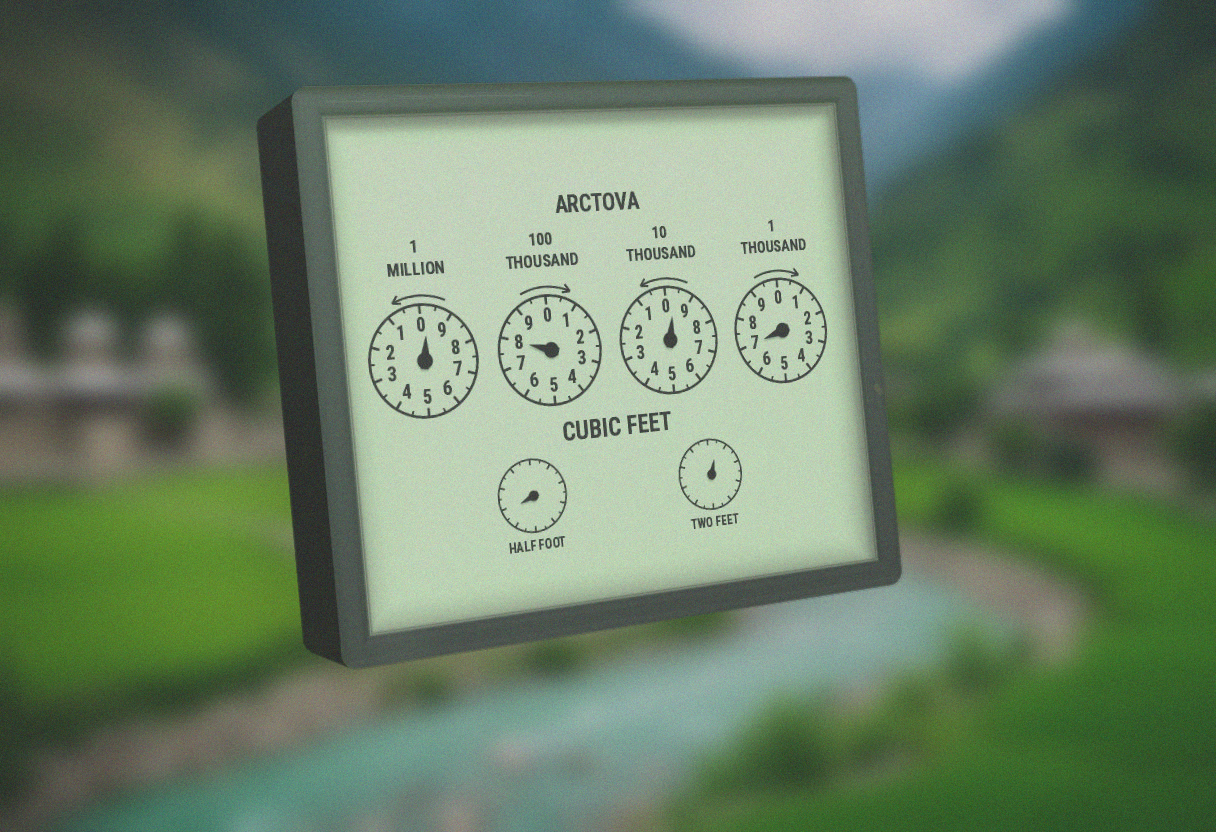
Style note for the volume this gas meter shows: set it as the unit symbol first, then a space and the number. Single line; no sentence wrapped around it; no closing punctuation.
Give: ft³ 979700
